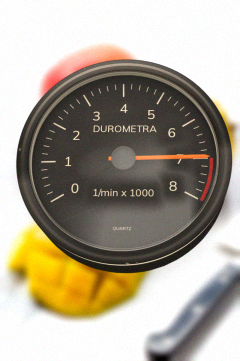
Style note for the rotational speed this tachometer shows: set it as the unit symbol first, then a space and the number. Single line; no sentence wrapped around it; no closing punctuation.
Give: rpm 7000
